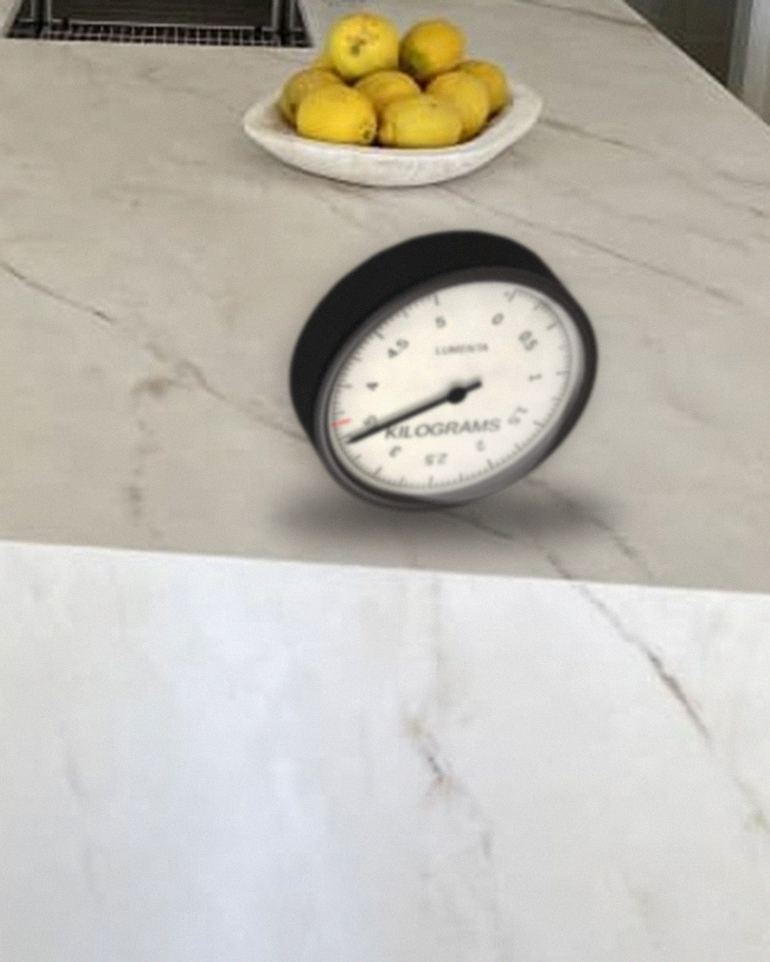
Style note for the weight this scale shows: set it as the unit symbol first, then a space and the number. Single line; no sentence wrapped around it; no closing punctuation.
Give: kg 3.5
